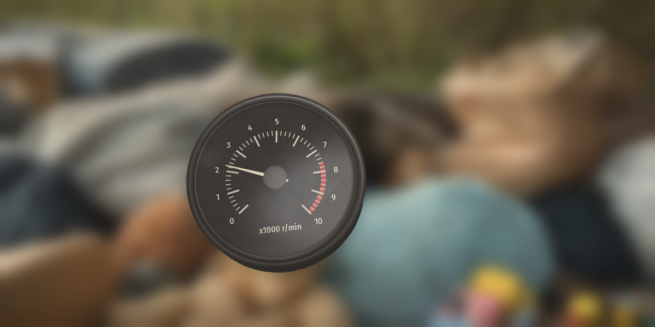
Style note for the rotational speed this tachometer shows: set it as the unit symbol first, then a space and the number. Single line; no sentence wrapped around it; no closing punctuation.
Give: rpm 2200
